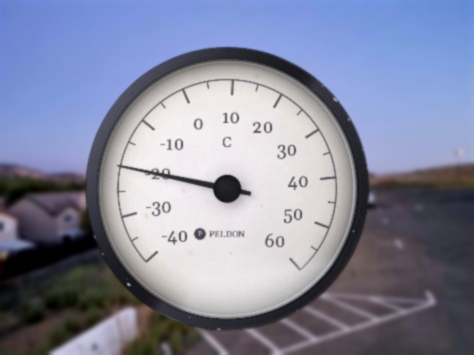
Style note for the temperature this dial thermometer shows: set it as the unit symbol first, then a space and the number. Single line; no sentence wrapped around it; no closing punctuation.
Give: °C -20
